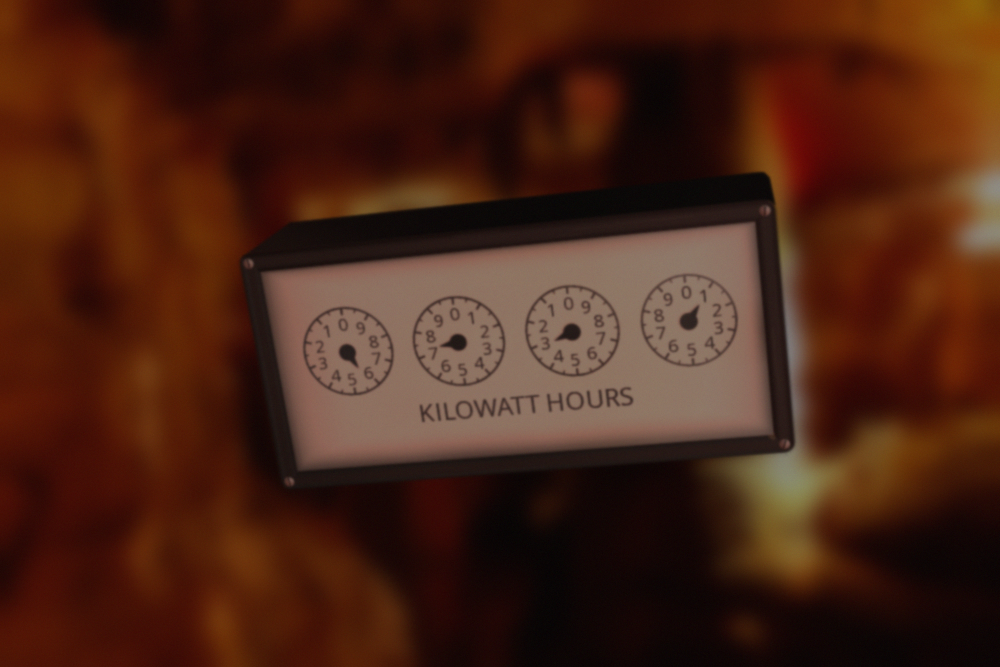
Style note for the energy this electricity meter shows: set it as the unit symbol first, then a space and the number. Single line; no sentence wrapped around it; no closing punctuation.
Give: kWh 5731
